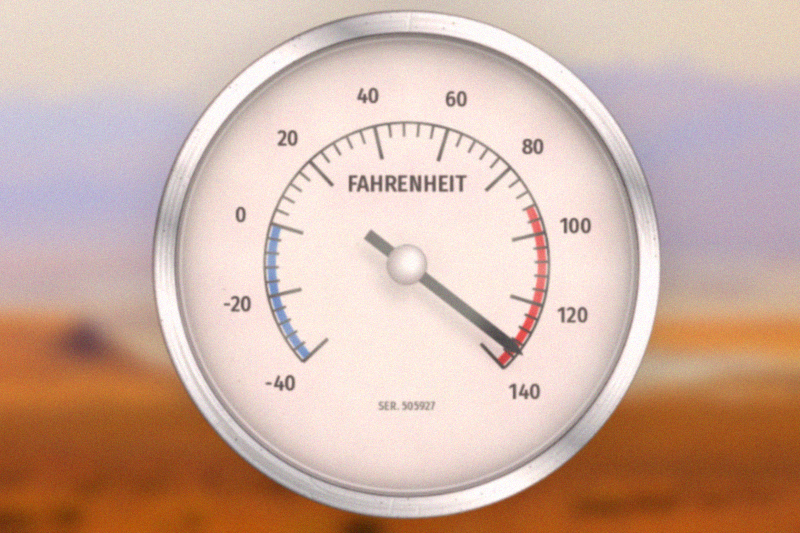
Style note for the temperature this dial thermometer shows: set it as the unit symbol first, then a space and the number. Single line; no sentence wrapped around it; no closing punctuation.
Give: °F 134
